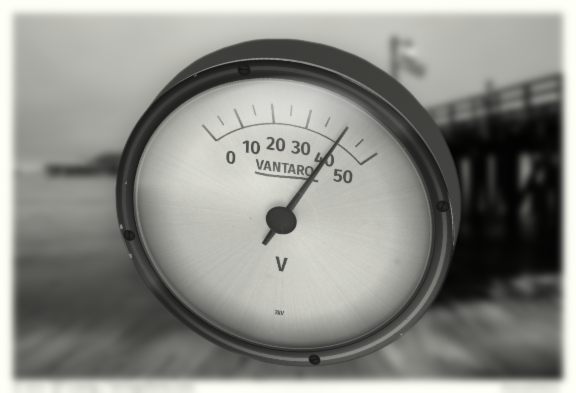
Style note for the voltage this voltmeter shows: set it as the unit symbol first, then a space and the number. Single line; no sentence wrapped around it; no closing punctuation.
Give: V 40
